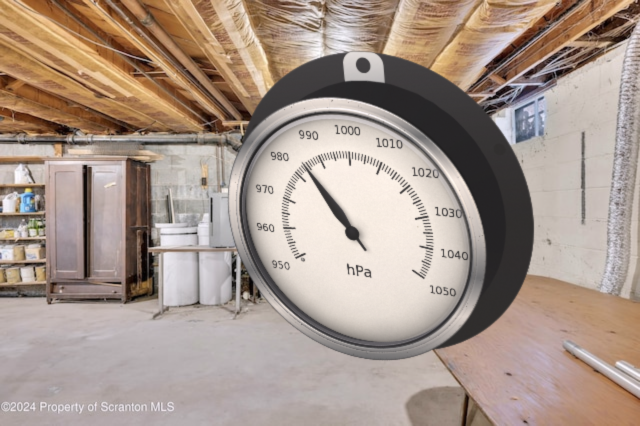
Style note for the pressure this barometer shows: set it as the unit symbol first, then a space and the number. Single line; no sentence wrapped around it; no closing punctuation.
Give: hPa 985
